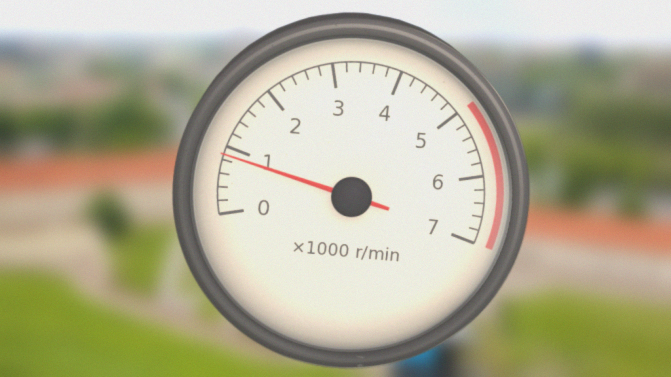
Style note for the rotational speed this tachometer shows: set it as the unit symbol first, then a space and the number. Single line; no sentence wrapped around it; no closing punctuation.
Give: rpm 900
